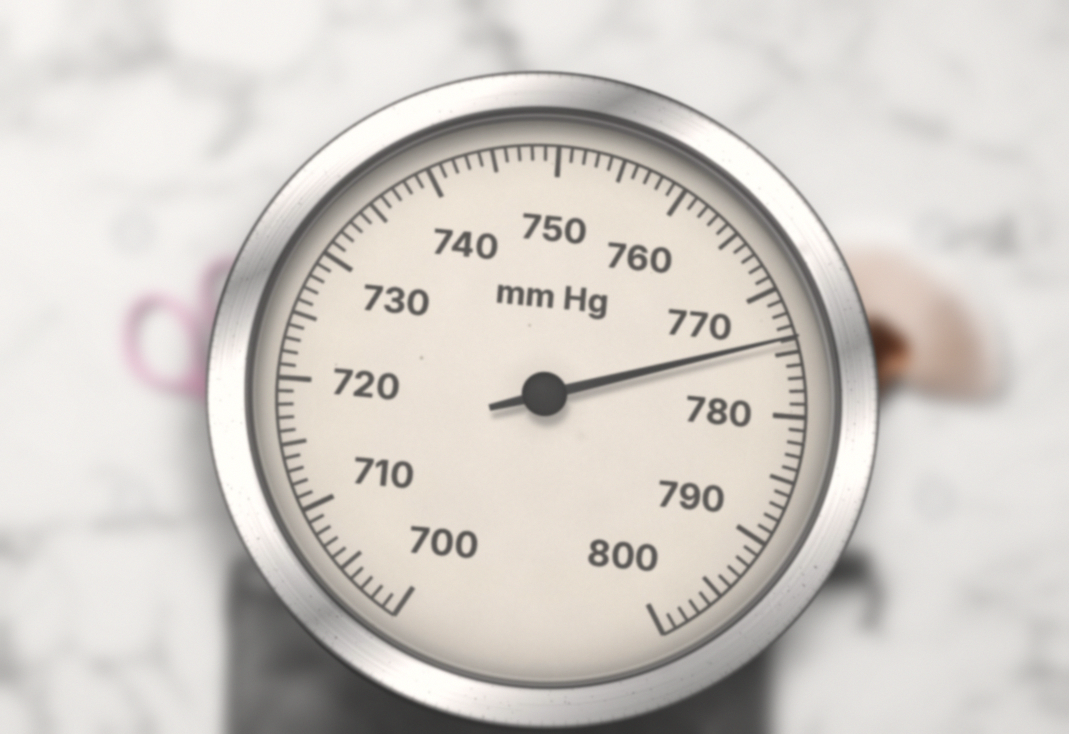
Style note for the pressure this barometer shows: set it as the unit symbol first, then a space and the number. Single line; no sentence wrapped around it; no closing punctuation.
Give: mmHg 774
